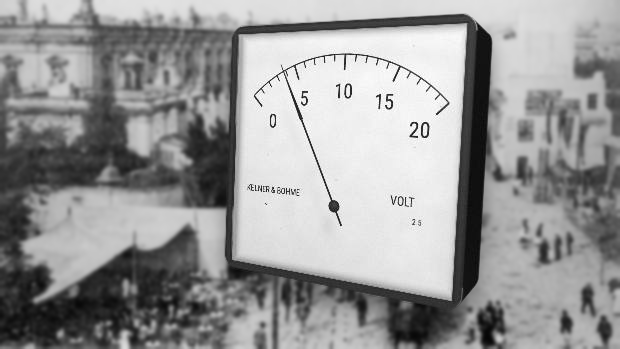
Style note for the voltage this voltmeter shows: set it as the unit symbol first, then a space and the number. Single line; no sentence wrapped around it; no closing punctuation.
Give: V 4
